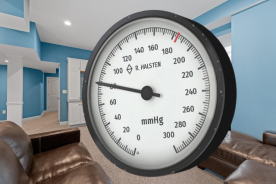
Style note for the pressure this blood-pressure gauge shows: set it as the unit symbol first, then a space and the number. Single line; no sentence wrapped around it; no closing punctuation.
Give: mmHg 80
